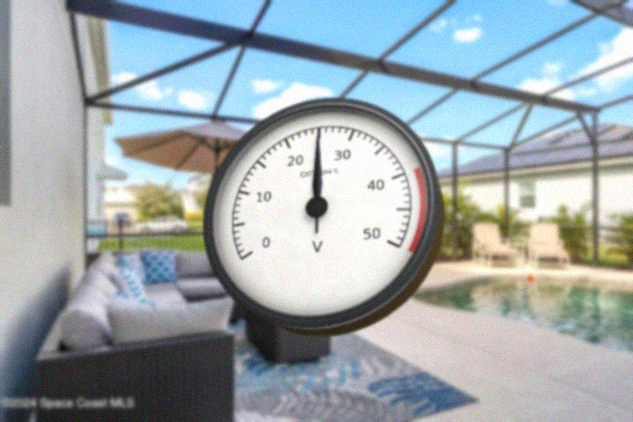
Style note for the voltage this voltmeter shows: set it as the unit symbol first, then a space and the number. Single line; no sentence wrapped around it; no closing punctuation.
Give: V 25
